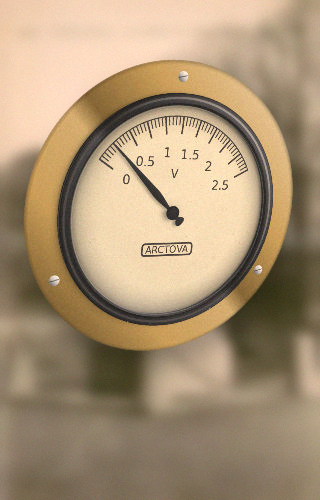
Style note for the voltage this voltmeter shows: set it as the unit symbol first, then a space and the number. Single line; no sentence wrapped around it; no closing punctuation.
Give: V 0.25
